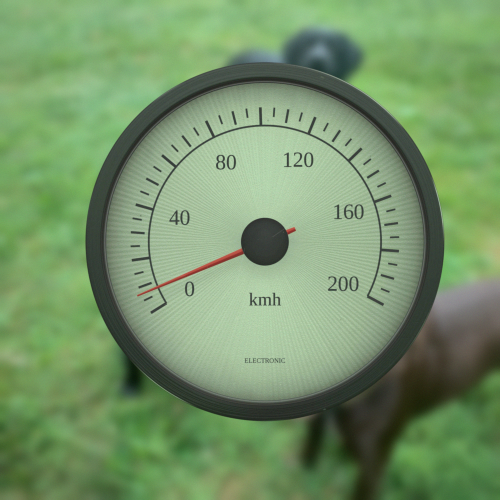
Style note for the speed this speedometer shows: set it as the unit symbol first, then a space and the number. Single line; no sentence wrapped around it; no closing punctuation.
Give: km/h 7.5
